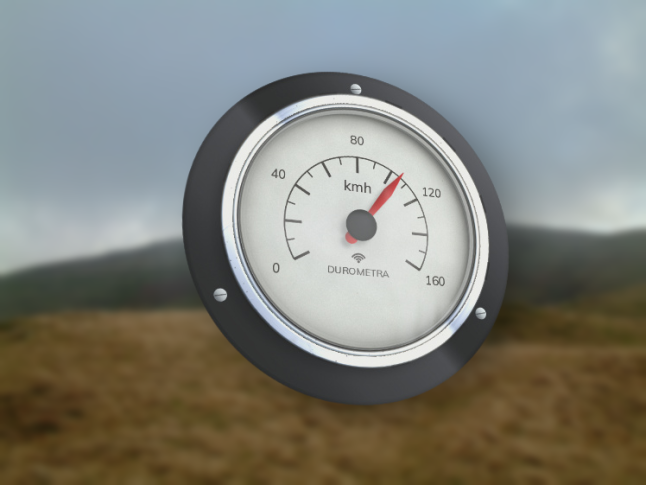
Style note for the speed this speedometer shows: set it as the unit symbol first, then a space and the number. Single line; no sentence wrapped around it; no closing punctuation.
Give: km/h 105
